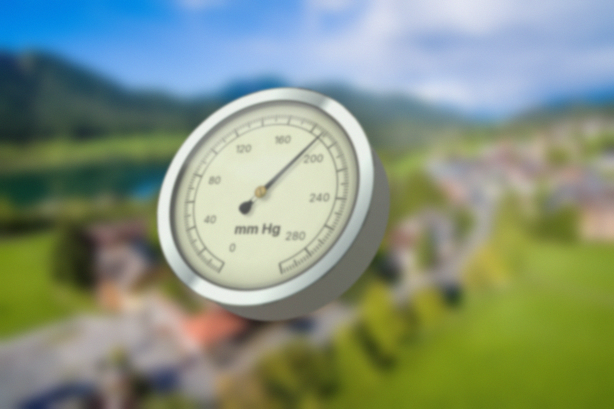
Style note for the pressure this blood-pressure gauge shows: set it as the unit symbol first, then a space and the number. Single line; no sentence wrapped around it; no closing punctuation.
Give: mmHg 190
